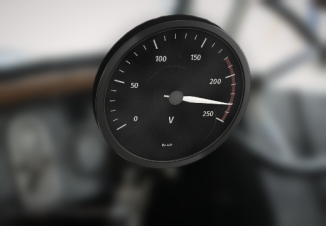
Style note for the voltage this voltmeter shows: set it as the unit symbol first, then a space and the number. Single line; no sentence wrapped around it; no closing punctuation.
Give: V 230
